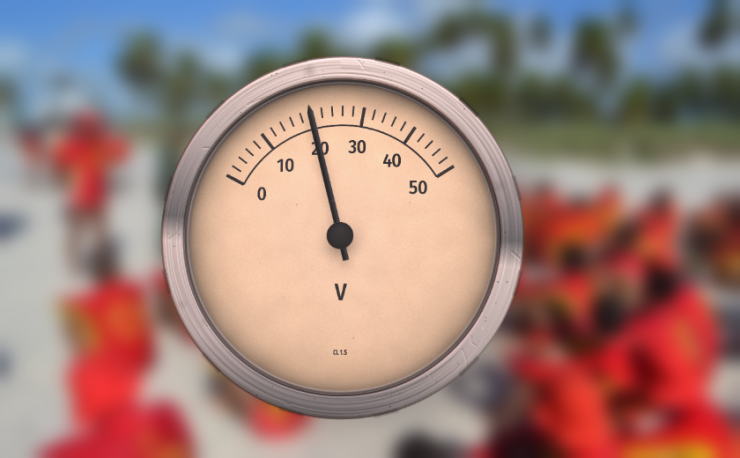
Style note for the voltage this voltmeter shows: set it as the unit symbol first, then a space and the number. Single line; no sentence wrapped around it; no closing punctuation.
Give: V 20
